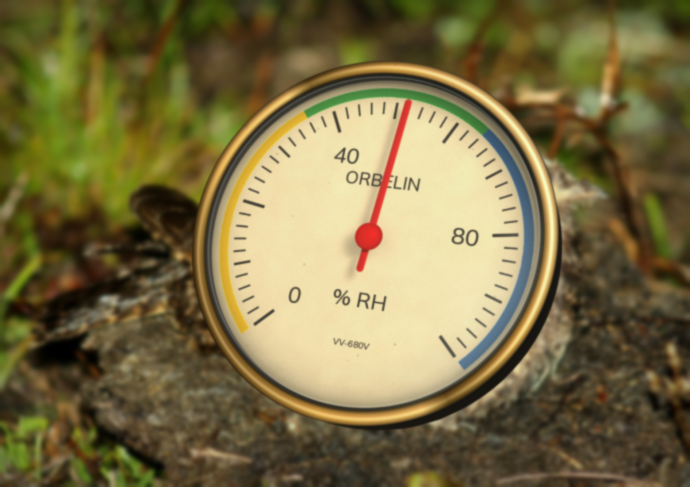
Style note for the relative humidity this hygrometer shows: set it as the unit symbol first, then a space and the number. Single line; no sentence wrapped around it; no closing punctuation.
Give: % 52
